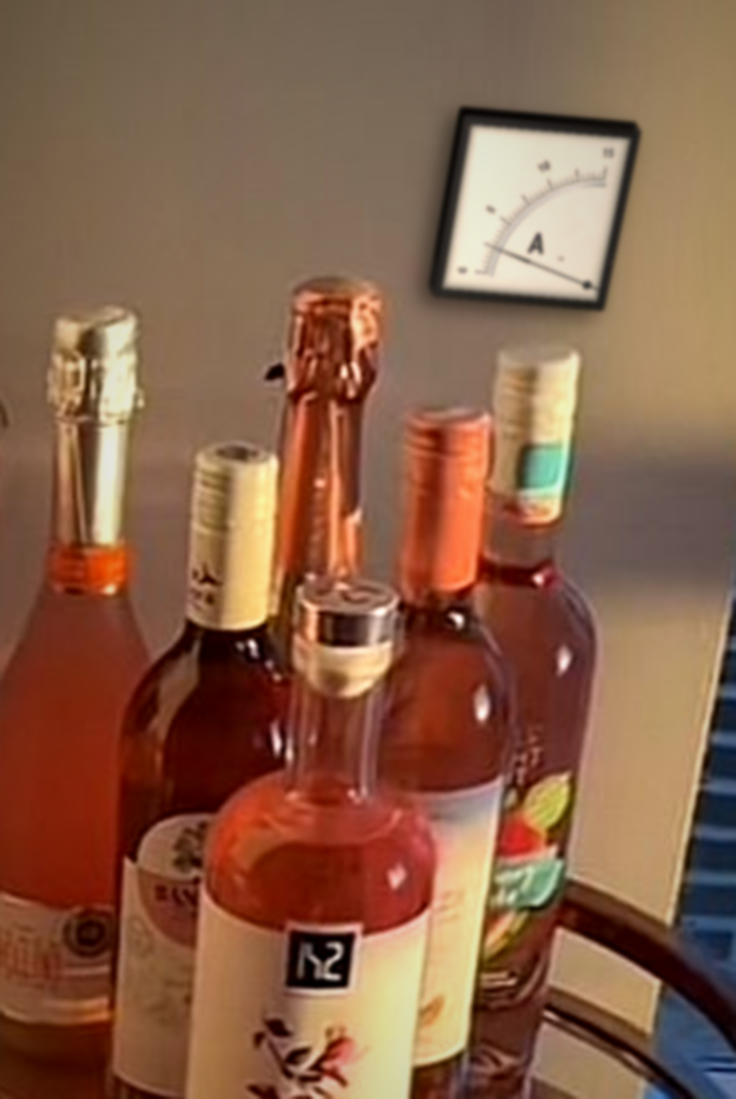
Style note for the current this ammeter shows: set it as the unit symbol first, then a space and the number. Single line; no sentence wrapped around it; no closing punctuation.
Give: A 2.5
